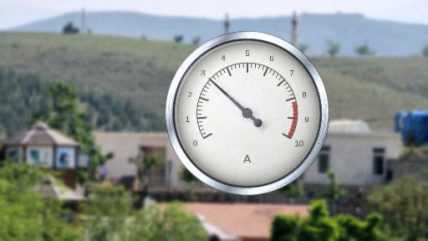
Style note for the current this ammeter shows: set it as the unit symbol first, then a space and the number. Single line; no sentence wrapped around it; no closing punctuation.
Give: A 3
